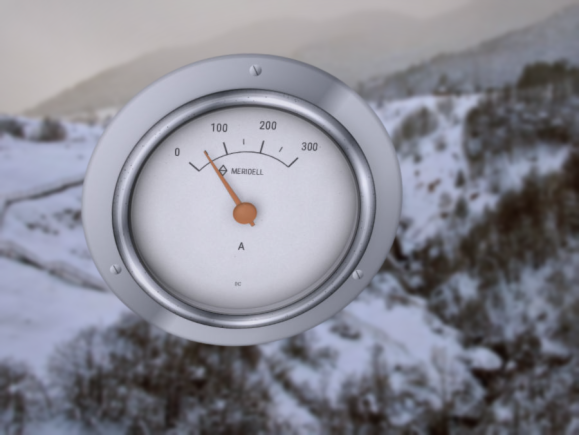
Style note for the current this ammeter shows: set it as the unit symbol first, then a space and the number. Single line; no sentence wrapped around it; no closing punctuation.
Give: A 50
